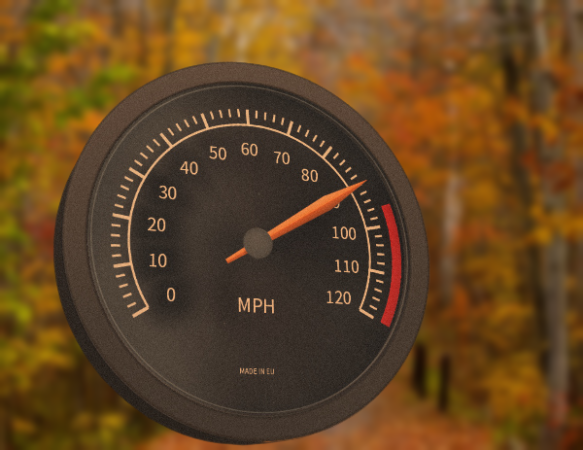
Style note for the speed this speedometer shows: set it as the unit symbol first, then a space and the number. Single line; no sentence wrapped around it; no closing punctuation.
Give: mph 90
